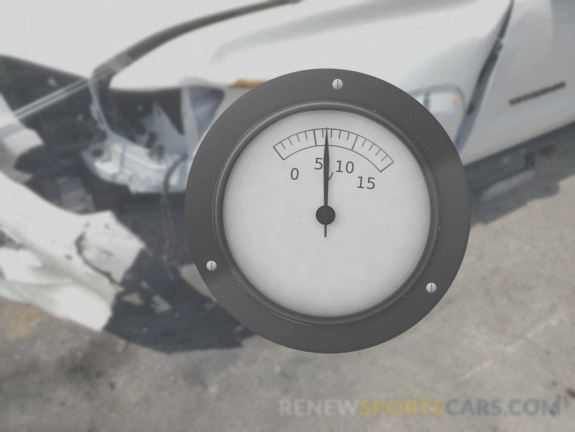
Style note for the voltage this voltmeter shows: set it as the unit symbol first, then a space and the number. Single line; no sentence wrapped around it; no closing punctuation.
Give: V 6.5
